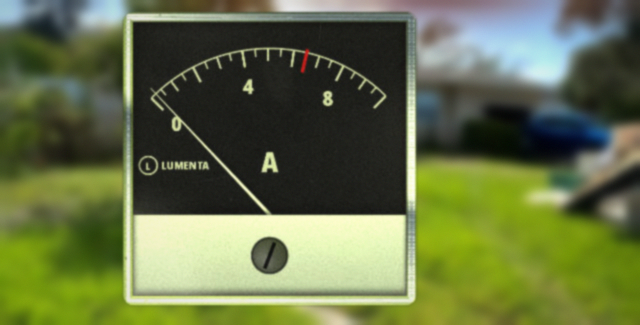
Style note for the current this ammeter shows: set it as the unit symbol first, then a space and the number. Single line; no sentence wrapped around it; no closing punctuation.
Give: A 0.25
